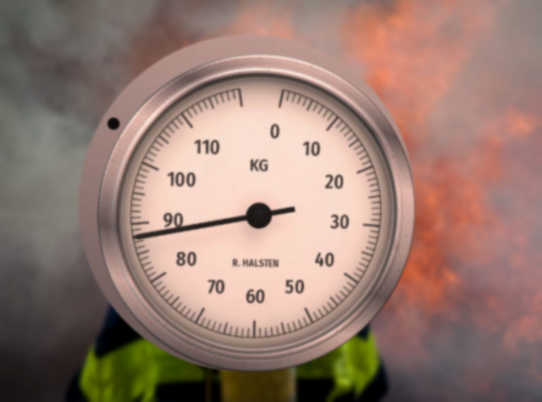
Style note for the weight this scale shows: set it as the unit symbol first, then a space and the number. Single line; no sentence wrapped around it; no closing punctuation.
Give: kg 88
